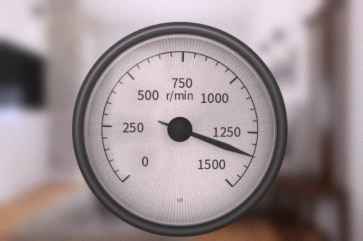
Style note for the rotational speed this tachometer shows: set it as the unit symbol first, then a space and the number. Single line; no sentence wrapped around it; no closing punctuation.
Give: rpm 1350
